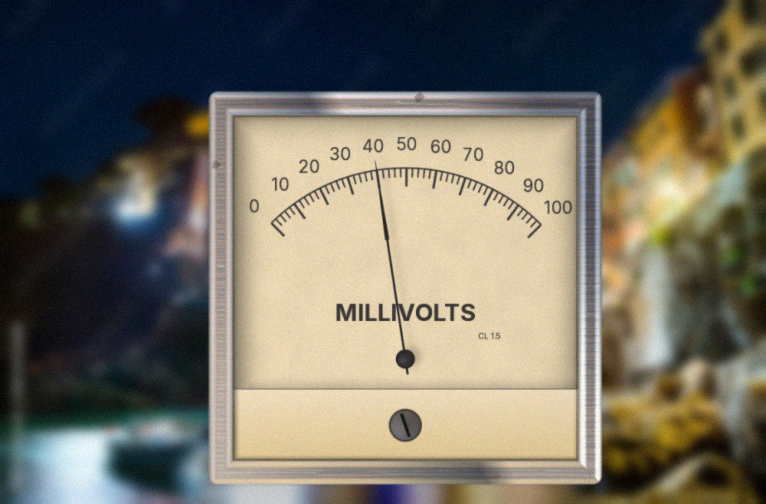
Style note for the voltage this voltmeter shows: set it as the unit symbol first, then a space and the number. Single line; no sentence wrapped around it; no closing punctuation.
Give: mV 40
